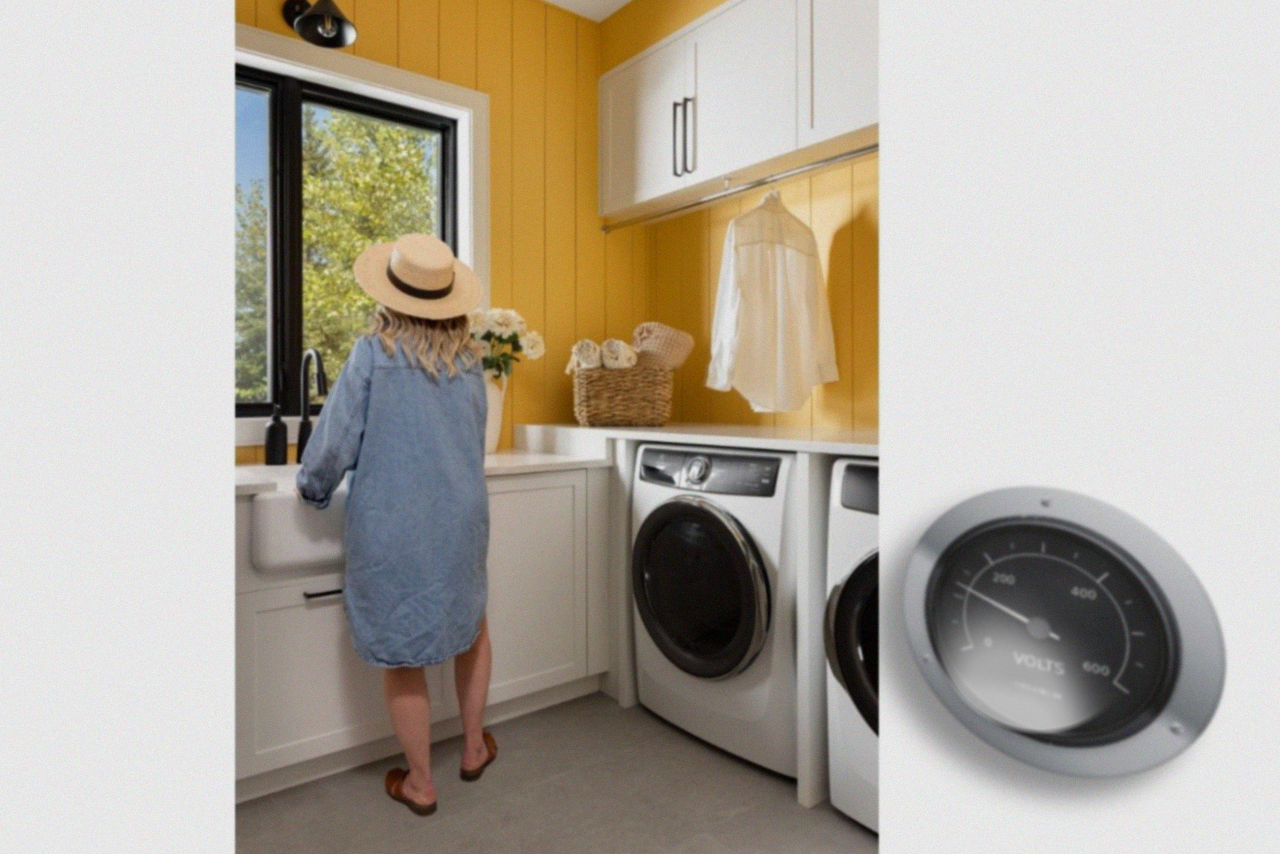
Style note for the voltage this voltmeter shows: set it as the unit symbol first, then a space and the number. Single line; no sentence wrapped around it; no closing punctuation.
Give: V 125
